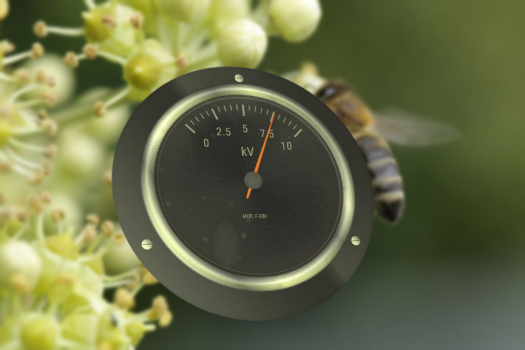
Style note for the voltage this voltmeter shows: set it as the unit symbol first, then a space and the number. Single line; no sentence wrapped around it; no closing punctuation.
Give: kV 7.5
